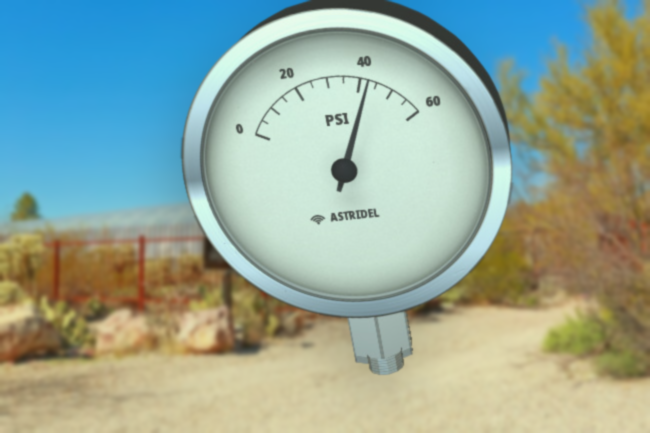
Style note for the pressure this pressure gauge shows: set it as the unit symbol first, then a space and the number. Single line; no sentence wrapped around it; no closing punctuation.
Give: psi 42.5
